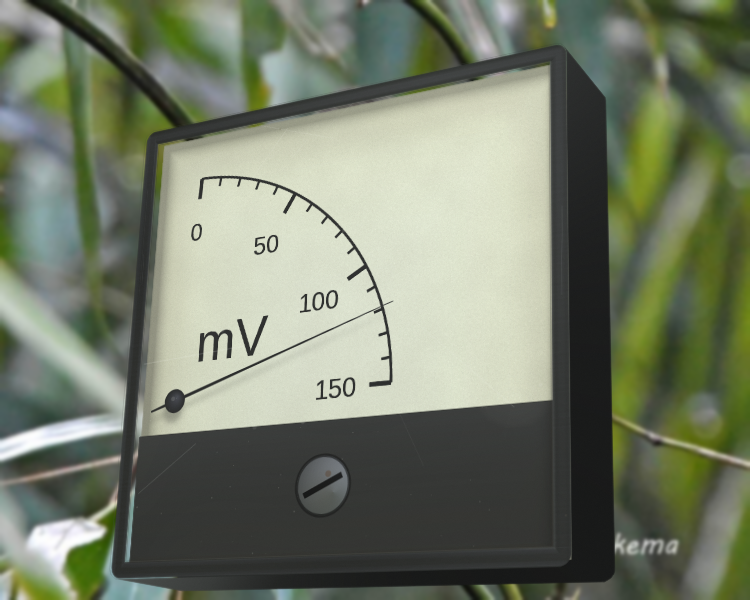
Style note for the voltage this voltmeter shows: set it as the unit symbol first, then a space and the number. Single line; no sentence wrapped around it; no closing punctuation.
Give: mV 120
